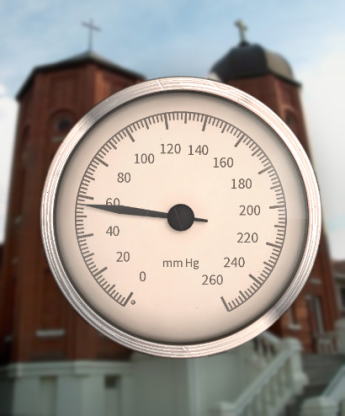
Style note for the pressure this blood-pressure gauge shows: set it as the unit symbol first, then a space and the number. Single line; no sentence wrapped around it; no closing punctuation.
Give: mmHg 56
